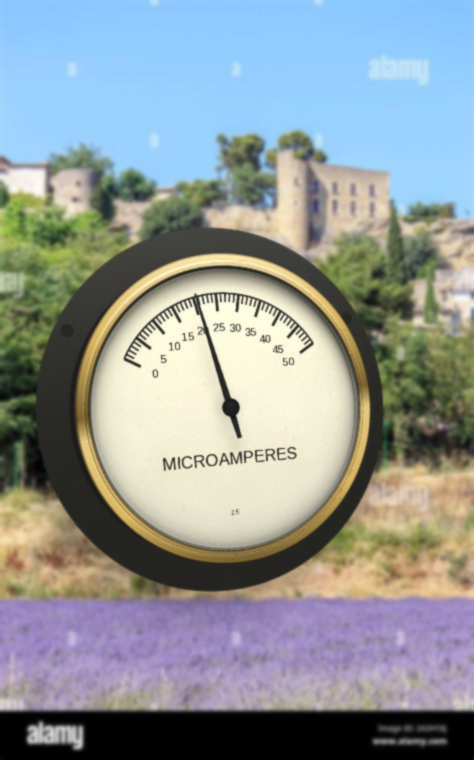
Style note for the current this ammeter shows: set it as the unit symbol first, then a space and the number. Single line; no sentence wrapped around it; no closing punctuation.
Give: µA 20
